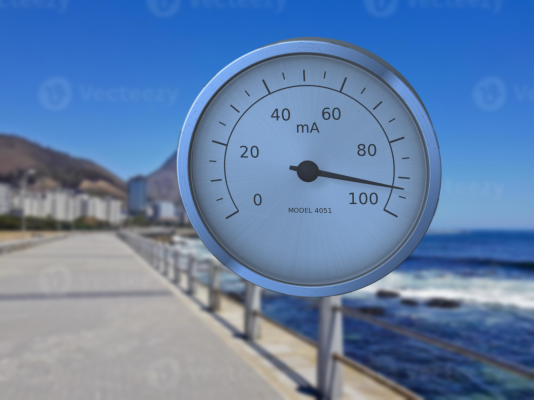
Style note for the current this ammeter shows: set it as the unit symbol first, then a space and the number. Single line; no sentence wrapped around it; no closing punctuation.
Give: mA 92.5
